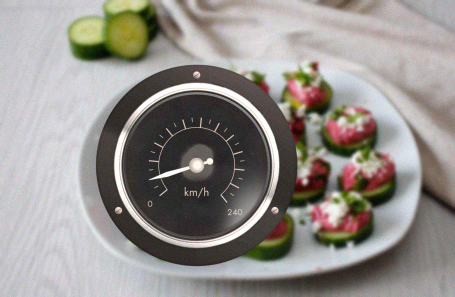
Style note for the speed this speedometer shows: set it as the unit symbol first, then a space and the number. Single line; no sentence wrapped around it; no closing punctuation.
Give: km/h 20
